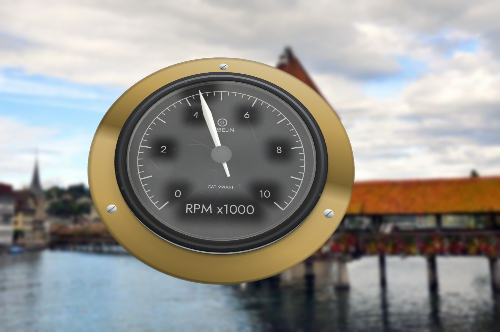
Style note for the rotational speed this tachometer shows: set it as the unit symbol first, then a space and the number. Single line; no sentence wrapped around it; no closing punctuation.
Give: rpm 4400
